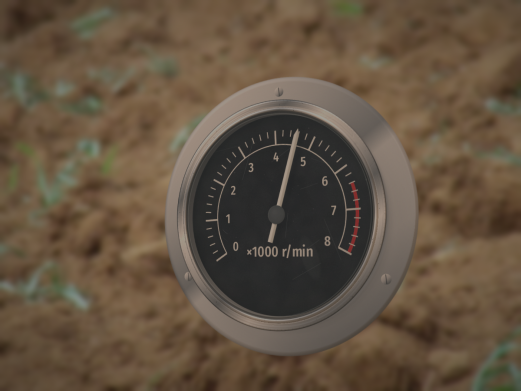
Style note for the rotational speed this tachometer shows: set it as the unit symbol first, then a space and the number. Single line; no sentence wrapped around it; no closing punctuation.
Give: rpm 4600
